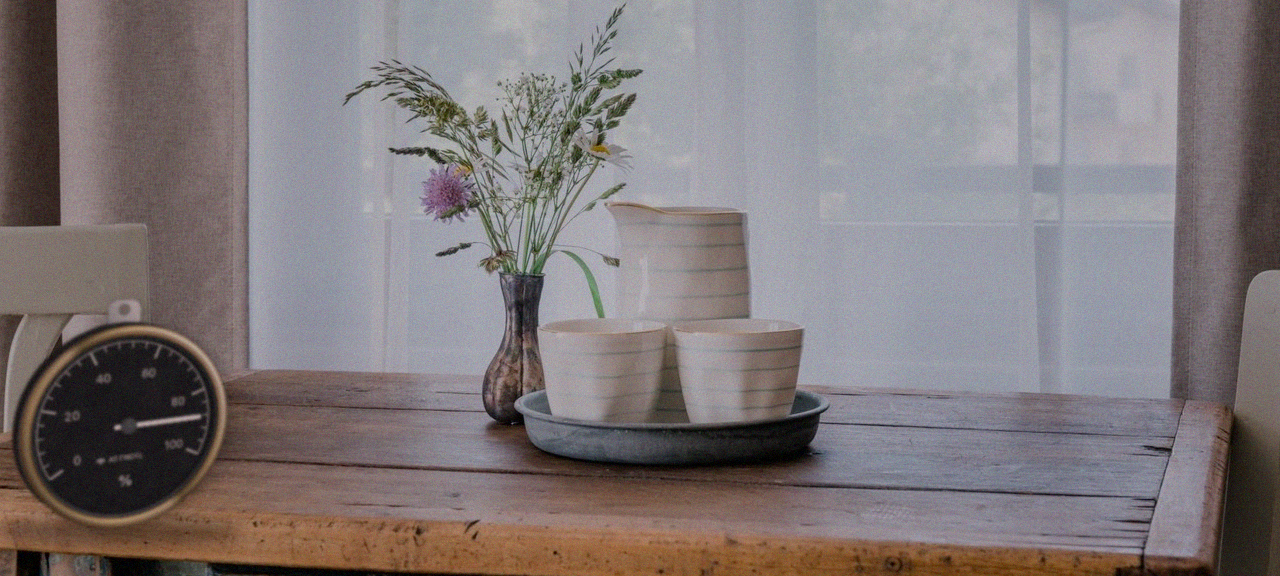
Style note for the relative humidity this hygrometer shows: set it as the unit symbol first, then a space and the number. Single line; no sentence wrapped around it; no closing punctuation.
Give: % 88
